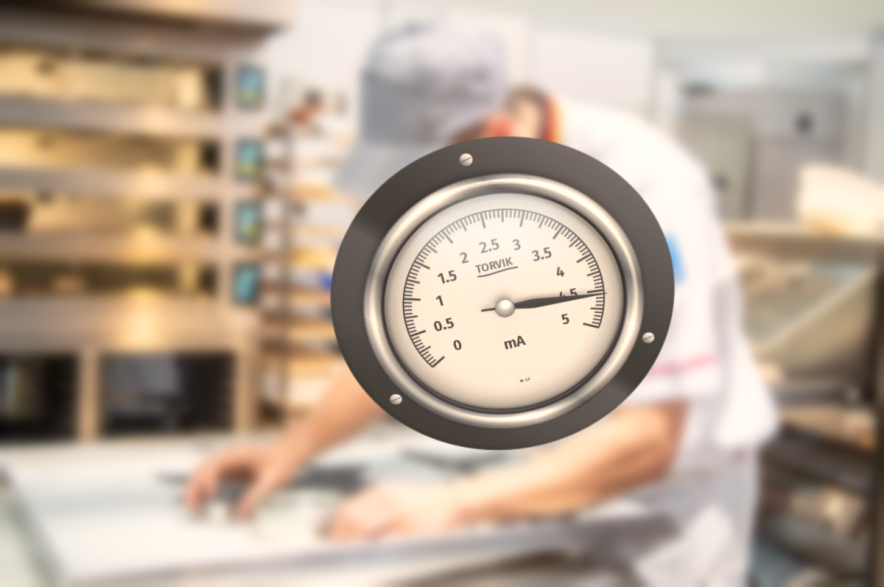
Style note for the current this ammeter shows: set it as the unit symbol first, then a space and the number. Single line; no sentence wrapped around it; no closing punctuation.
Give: mA 4.5
